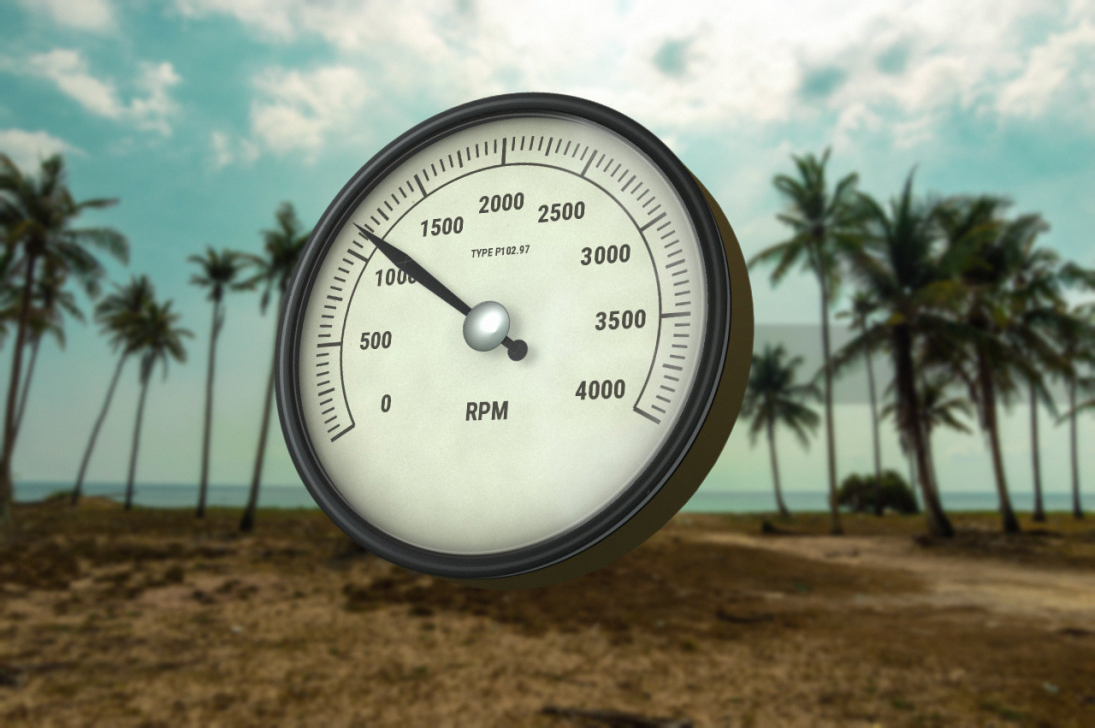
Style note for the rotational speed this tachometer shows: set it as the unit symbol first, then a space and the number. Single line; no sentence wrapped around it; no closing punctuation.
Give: rpm 1125
